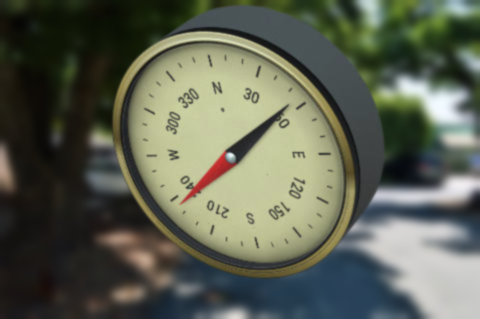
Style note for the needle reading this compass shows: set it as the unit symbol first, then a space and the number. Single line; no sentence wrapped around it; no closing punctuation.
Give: ° 235
